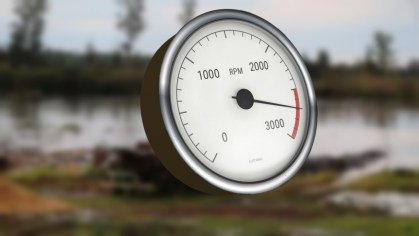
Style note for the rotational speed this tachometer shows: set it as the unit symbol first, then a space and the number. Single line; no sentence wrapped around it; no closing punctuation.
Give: rpm 2700
